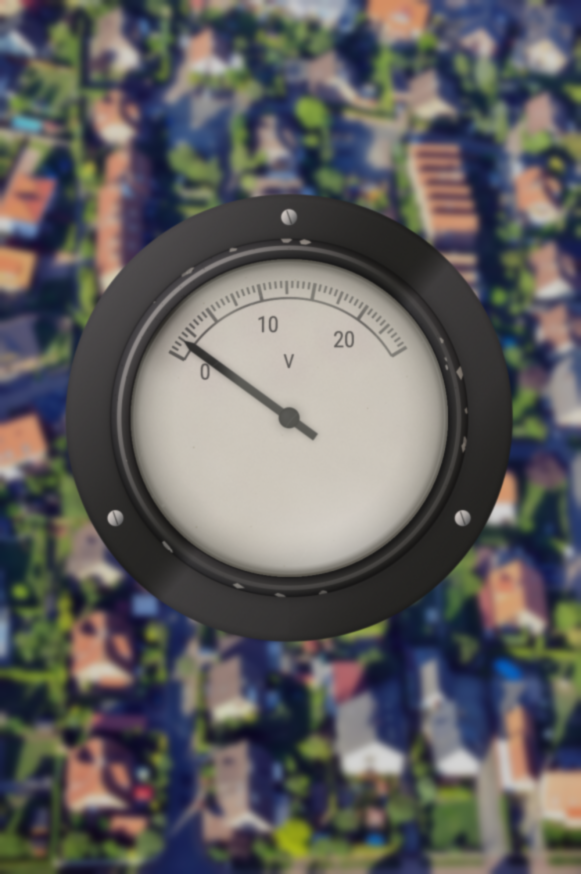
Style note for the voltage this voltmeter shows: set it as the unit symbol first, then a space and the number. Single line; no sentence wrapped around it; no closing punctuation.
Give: V 1.5
